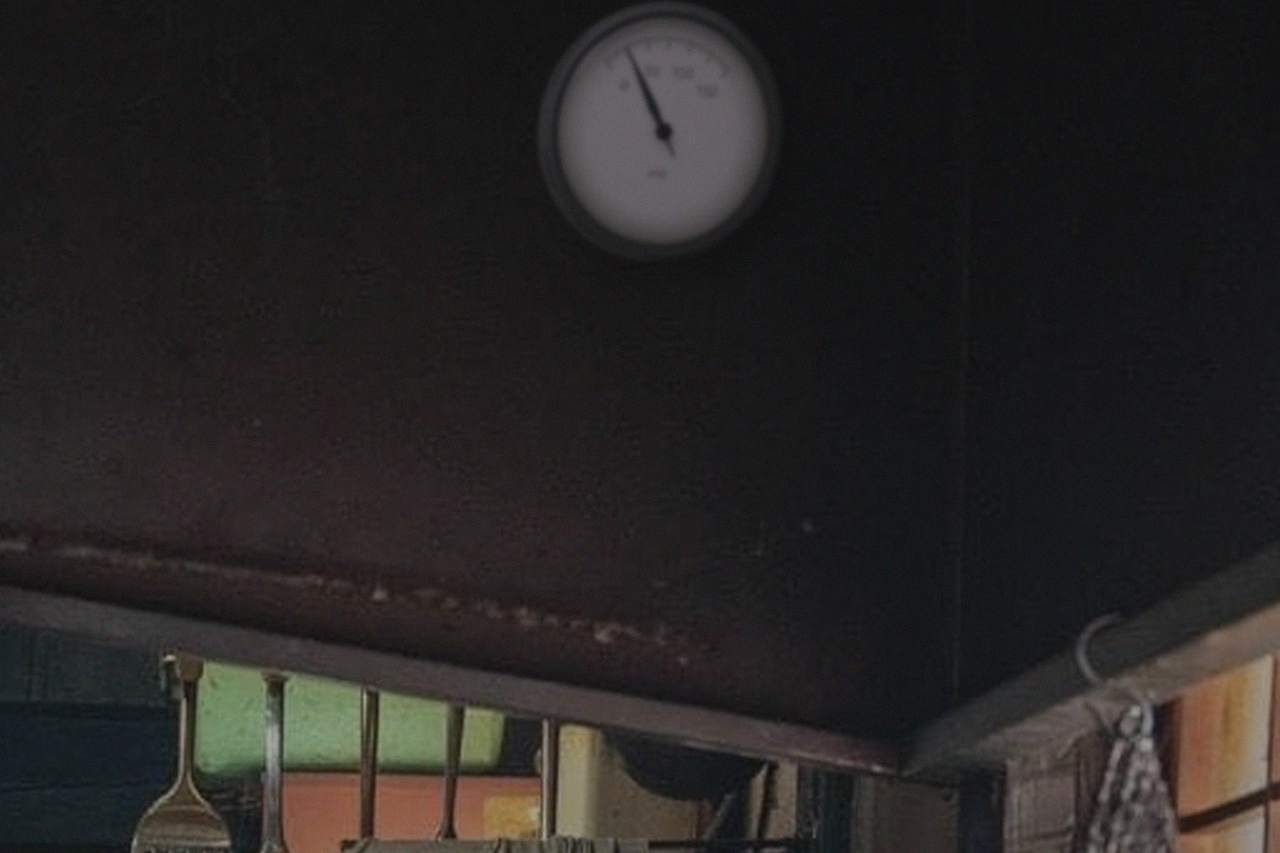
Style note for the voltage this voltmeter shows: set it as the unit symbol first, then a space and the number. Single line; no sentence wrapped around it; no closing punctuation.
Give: mV 25
